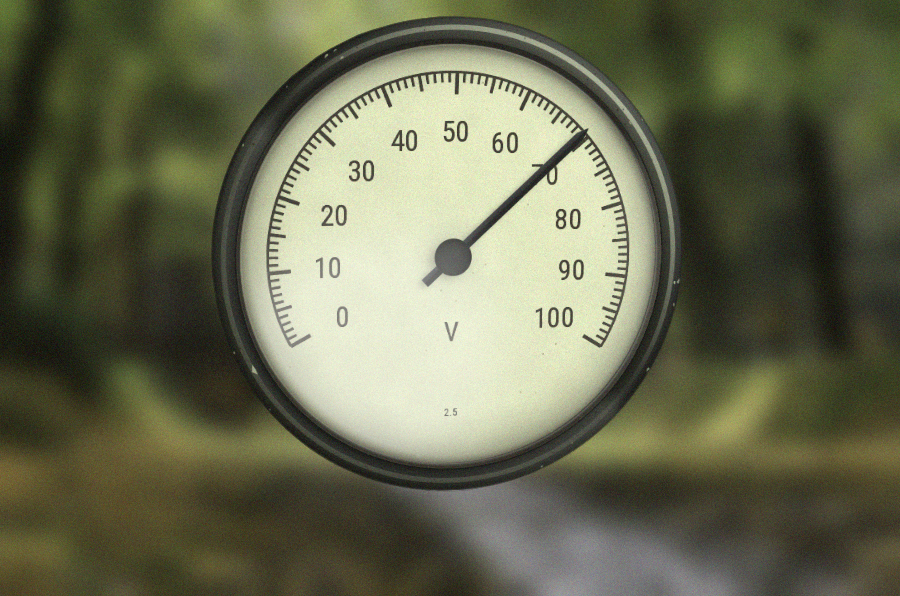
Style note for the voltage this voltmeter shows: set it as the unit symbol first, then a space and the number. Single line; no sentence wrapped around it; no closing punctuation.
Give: V 69
